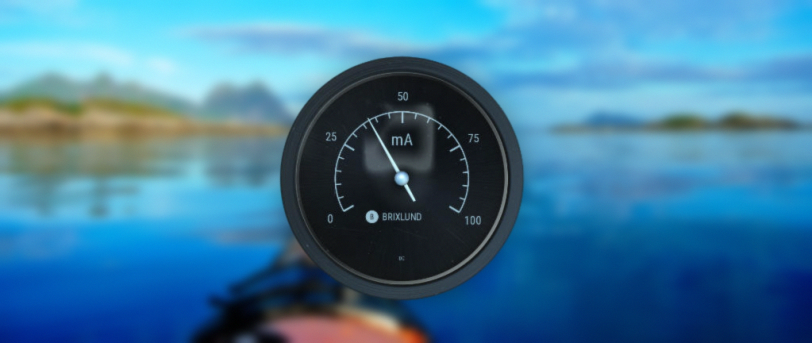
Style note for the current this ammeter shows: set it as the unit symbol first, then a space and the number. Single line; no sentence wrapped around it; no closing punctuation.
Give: mA 37.5
